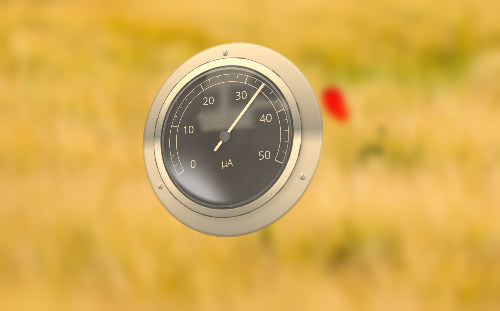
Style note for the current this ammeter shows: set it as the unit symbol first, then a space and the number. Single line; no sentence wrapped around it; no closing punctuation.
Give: µA 34
